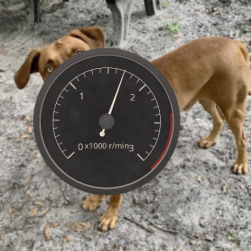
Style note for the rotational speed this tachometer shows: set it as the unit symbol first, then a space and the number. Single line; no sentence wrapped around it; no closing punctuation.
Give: rpm 1700
